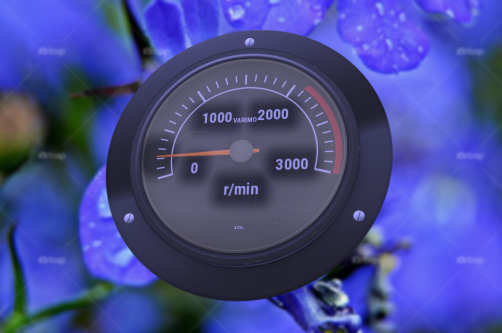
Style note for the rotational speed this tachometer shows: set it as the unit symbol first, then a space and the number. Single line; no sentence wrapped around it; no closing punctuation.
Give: rpm 200
